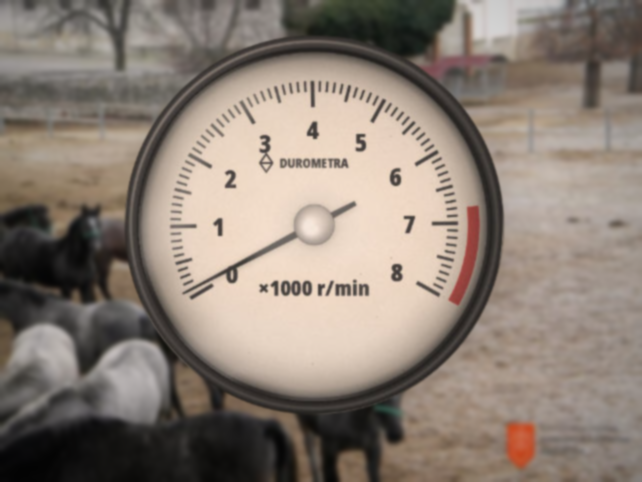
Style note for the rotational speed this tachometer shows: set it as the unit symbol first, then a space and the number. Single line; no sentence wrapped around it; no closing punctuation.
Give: rpm 100
